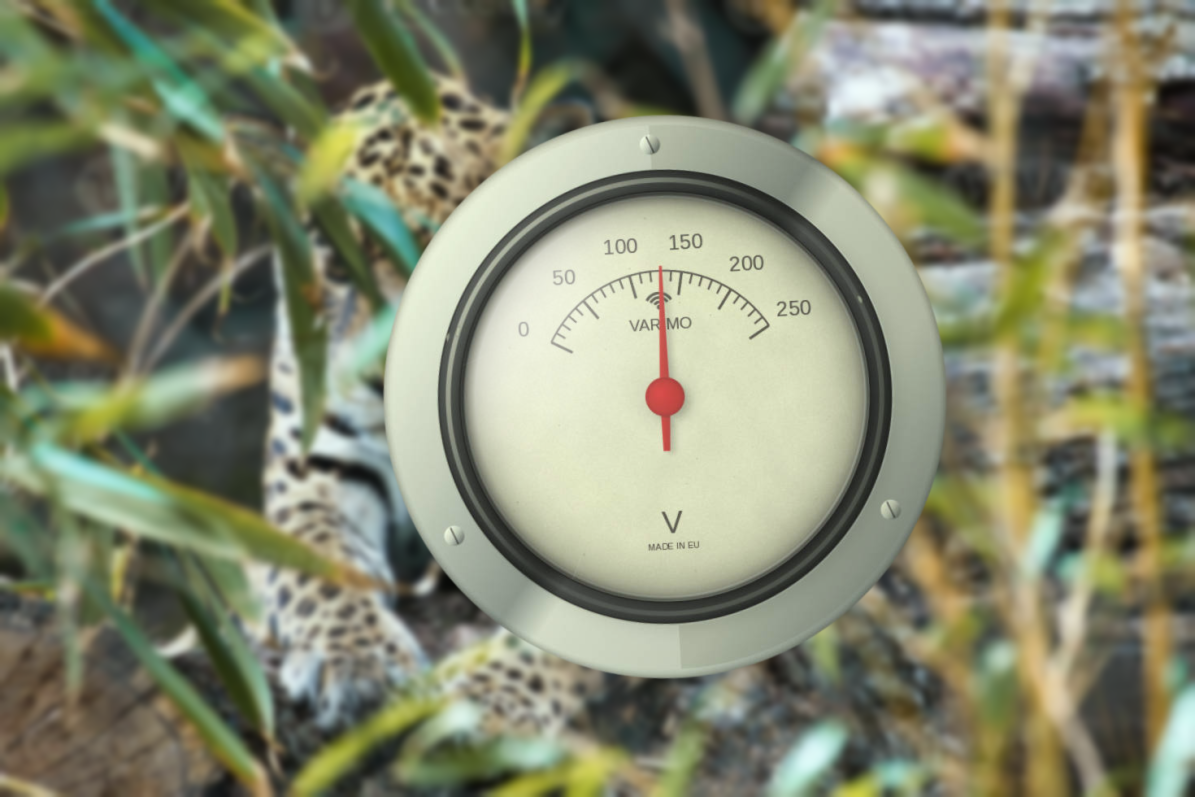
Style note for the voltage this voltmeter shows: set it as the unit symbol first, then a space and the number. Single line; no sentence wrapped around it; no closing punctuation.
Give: V 130
